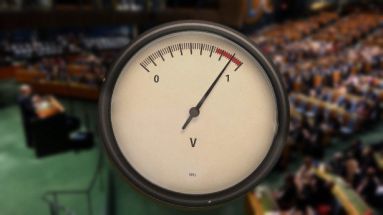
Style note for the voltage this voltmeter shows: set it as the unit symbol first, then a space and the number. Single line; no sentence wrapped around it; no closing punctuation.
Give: V 0.9
